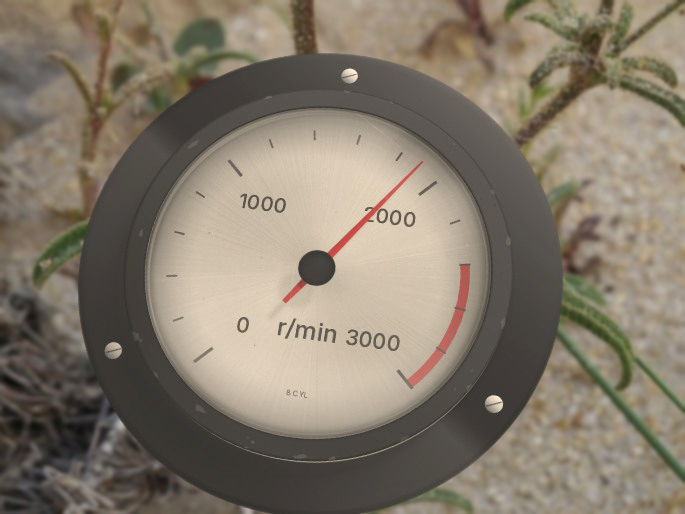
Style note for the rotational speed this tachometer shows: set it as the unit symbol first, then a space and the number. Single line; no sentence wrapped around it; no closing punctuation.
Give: rpm 1900
